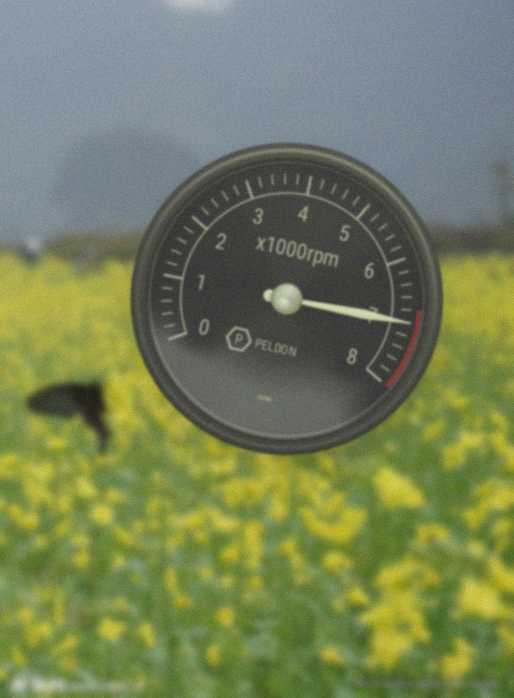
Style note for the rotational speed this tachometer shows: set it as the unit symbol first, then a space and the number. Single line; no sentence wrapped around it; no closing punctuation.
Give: rpm 7000
